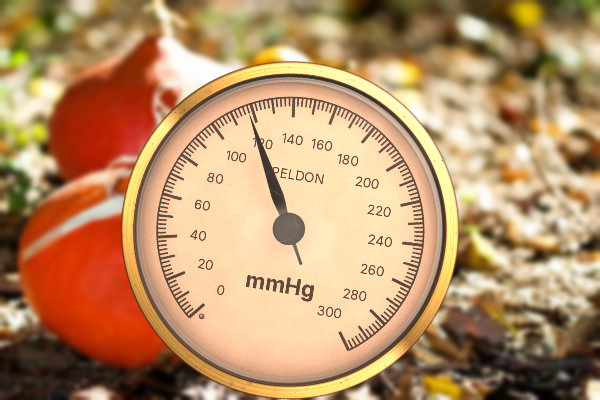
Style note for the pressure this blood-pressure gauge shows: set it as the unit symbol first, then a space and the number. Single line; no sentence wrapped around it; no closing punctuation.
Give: mmHg 118
